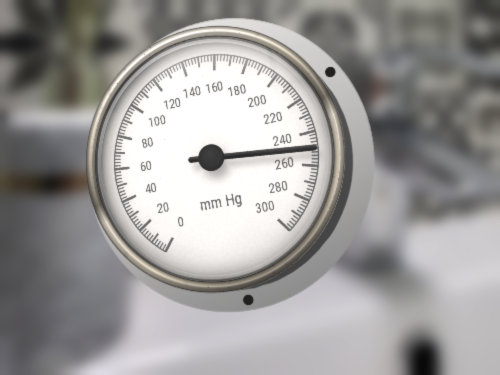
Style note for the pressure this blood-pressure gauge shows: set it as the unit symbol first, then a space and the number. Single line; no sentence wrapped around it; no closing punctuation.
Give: mmHg 250
